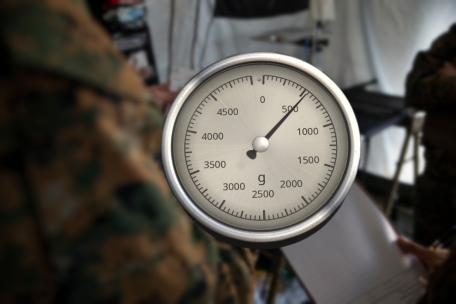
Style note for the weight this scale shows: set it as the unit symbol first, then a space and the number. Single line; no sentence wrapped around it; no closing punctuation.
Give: g 550
